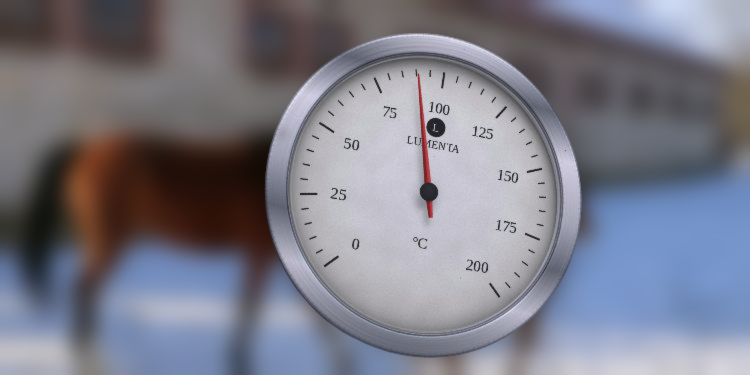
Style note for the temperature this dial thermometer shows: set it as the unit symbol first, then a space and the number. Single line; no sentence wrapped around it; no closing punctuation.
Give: °C 90
